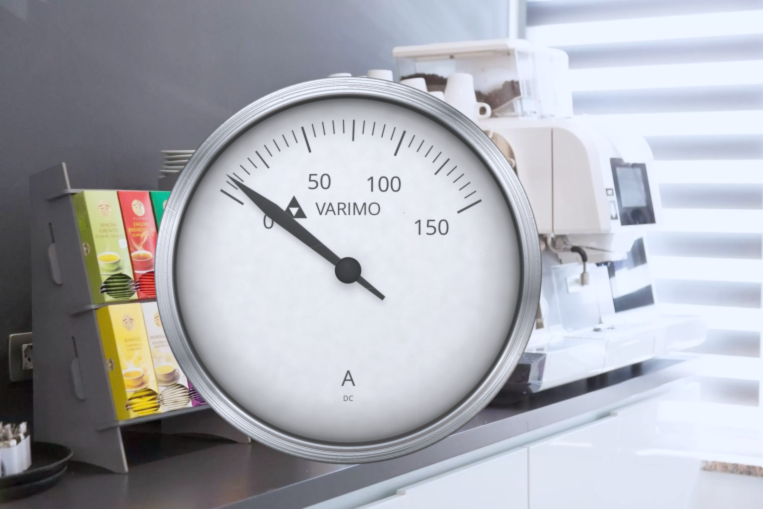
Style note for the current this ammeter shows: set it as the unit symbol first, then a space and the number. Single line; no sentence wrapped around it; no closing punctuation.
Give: A 7.5
